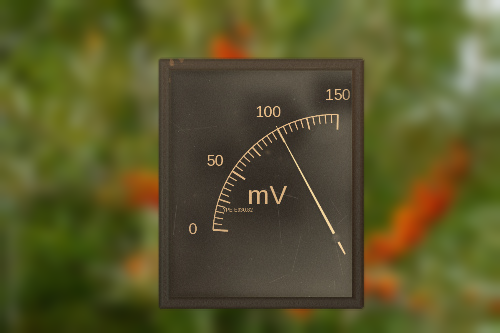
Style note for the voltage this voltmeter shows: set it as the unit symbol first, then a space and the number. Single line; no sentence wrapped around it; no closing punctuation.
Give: mV 100
